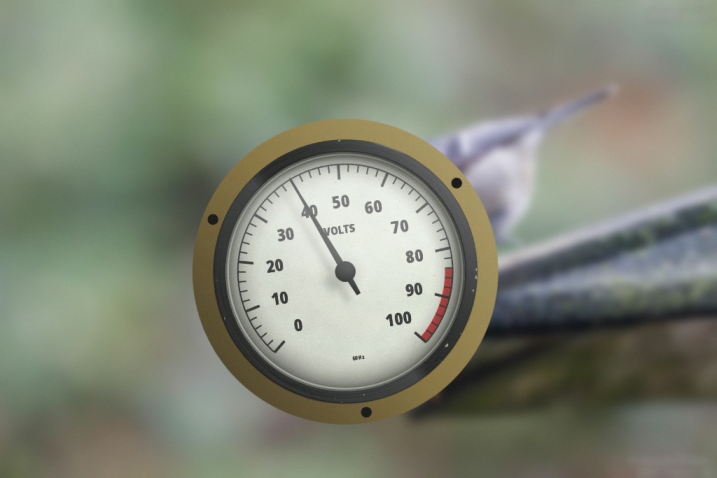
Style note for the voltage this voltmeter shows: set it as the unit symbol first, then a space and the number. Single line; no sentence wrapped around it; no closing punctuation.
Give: V 40
